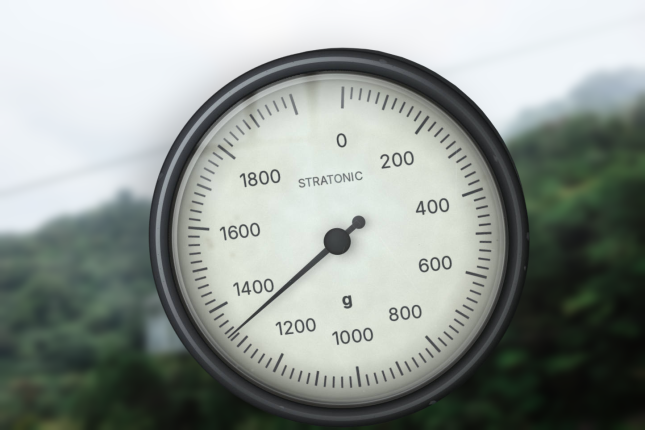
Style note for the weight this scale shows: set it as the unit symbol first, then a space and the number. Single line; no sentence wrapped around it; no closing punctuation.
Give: g 1330
